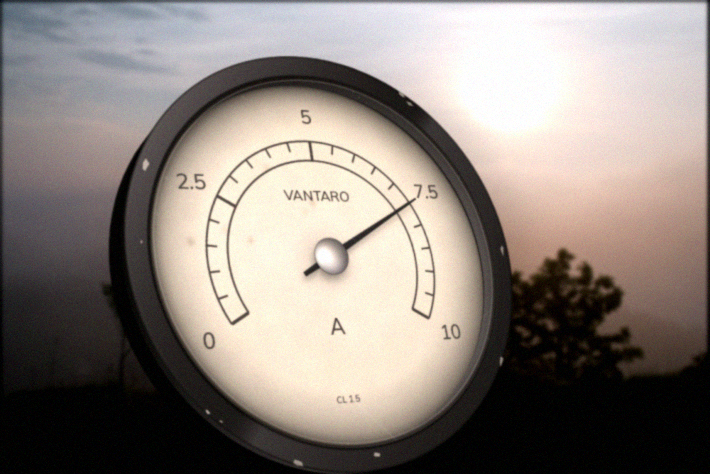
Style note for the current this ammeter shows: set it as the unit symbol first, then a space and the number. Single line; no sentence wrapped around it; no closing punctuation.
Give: A 7.5
